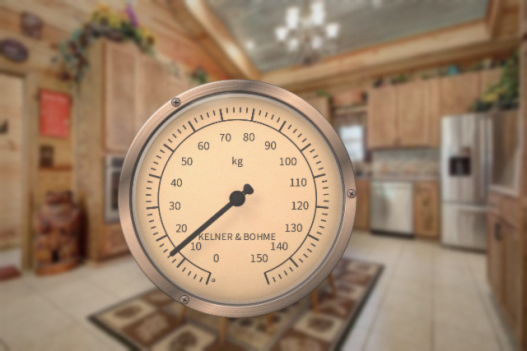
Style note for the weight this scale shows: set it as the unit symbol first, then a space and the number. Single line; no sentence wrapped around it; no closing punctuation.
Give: kg 14
